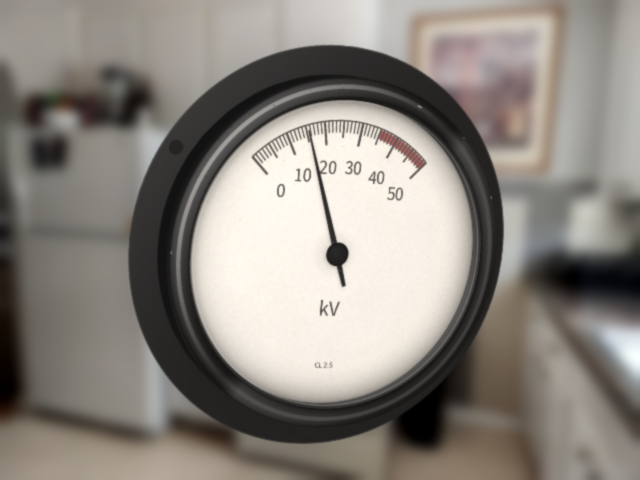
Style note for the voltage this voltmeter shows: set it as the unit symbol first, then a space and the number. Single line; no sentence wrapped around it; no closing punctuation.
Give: kV 15
